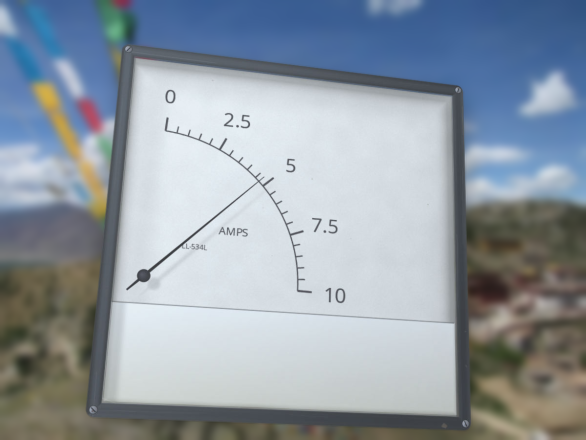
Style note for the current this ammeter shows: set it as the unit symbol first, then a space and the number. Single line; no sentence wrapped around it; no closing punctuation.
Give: A 4.75
